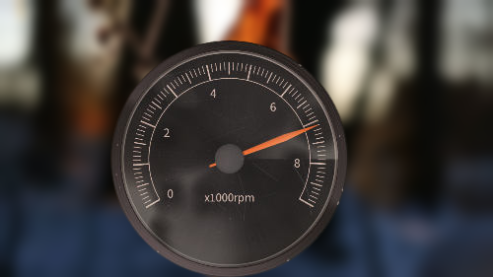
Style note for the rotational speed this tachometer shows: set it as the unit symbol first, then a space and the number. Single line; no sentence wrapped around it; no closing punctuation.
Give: rpm 7100
